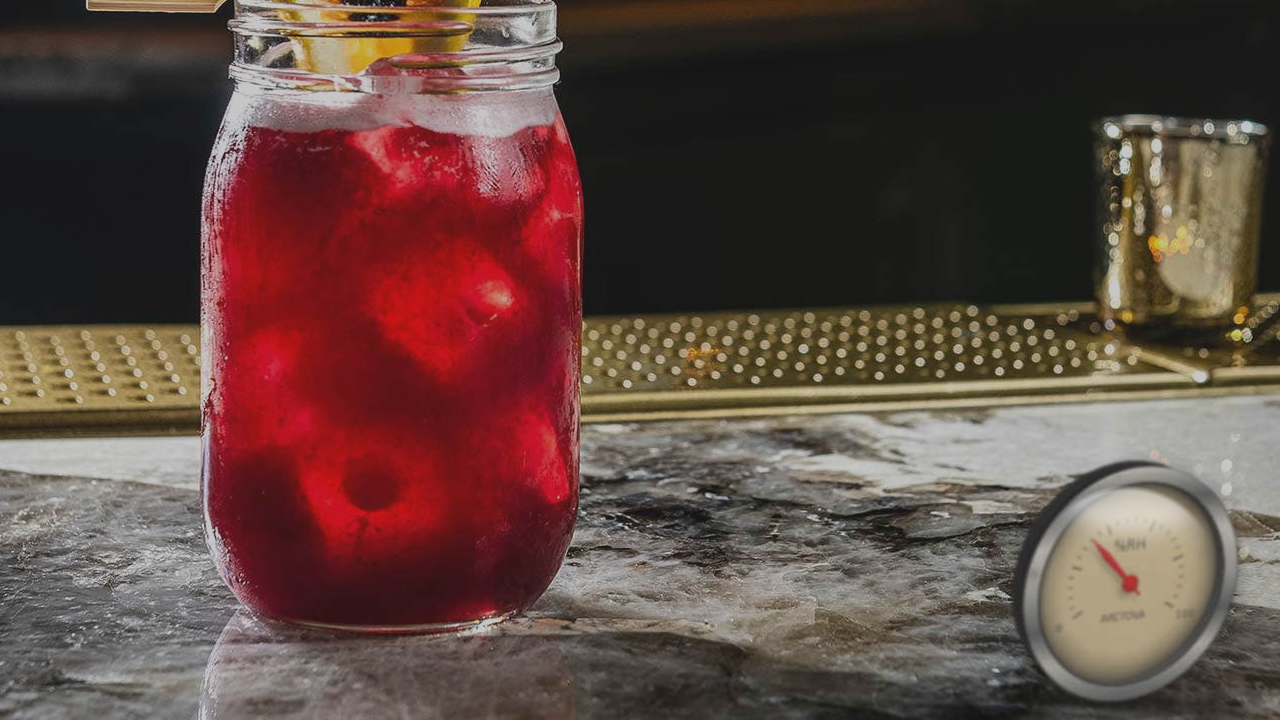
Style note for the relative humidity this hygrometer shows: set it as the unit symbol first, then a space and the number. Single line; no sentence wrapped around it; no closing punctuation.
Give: % 32
